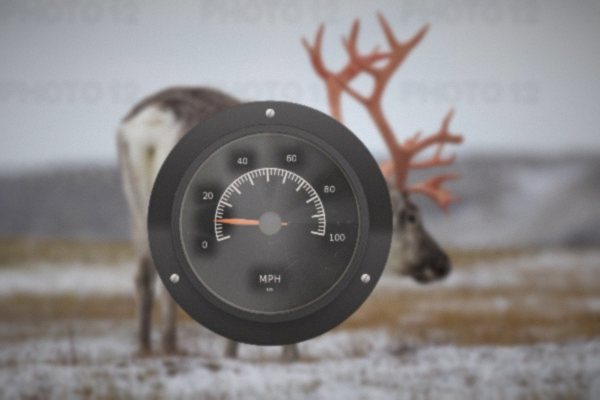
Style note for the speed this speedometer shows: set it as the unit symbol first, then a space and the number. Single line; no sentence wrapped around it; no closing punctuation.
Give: mph 10
